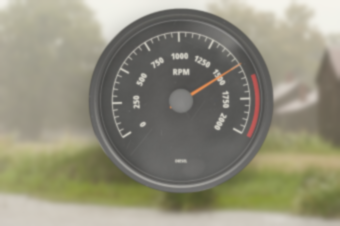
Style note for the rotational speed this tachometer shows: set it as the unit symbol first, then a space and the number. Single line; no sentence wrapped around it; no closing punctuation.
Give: rpm 1500
